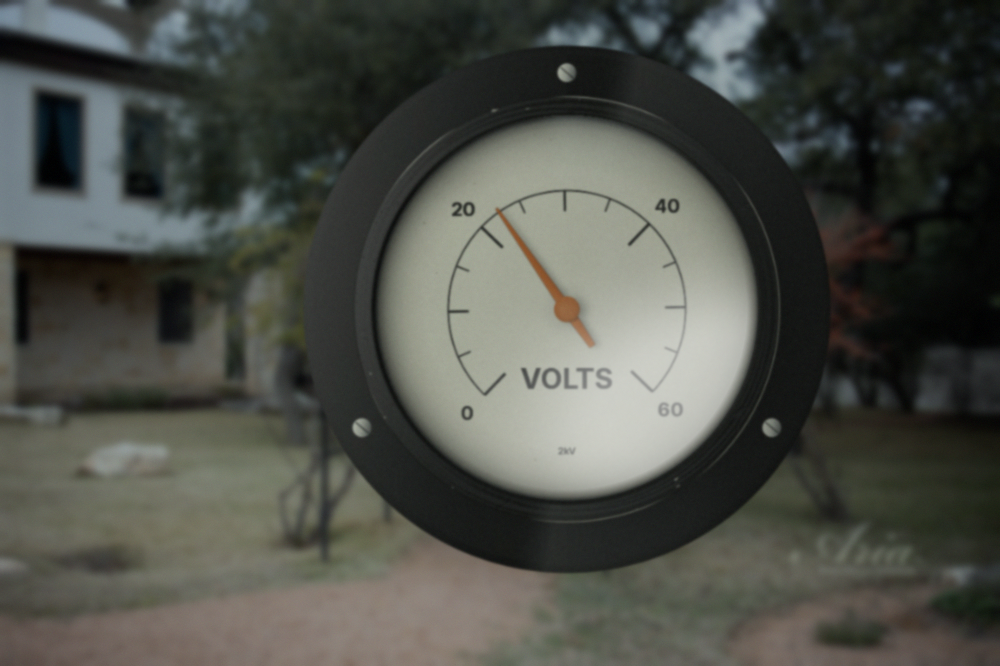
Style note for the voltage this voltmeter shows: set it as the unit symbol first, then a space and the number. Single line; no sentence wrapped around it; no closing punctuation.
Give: V 22.5
